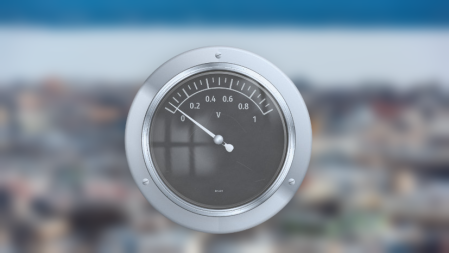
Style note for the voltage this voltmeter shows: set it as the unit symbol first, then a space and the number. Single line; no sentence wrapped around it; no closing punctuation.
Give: V 0.05
